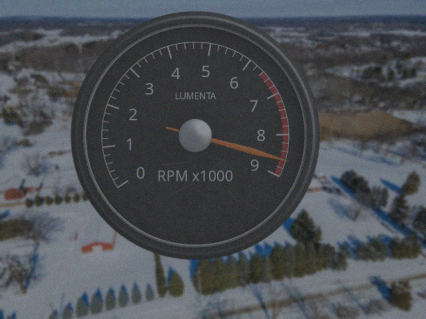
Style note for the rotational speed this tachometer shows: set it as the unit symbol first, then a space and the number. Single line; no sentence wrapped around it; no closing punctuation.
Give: rpm 8600
